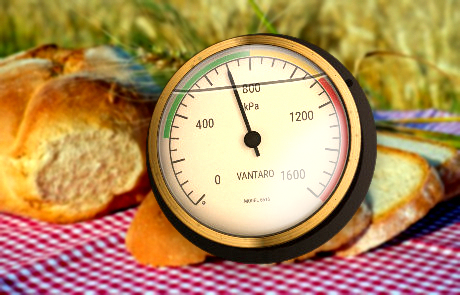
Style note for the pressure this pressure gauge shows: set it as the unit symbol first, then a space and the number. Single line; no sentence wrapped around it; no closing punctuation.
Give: kPa 700
